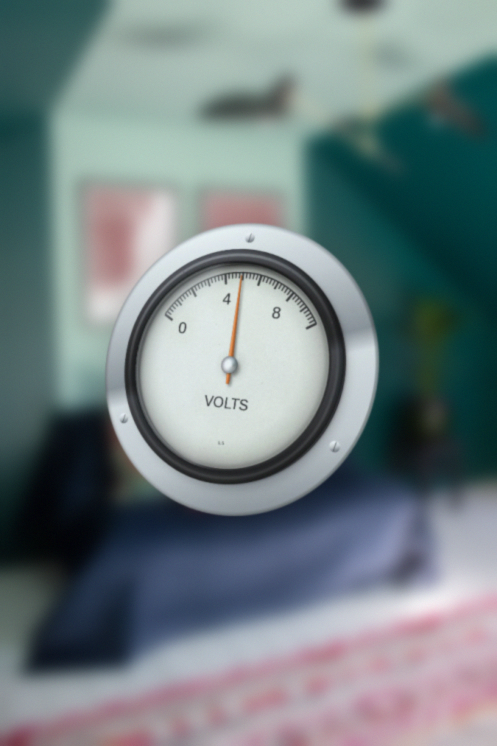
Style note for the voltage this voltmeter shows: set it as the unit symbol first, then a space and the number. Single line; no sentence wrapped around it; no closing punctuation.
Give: V 5
